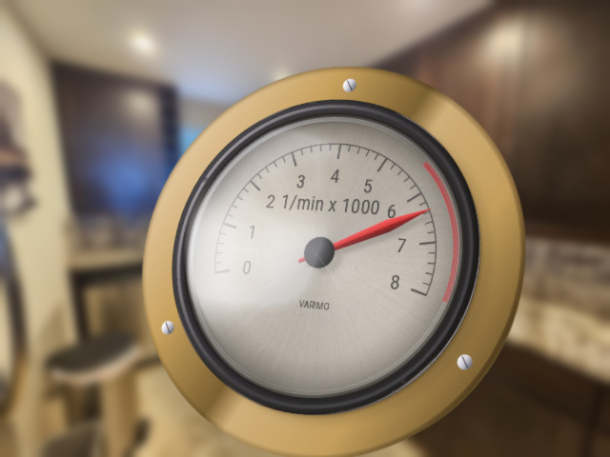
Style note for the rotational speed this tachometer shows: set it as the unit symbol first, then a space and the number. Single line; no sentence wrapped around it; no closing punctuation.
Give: rpm 6400
